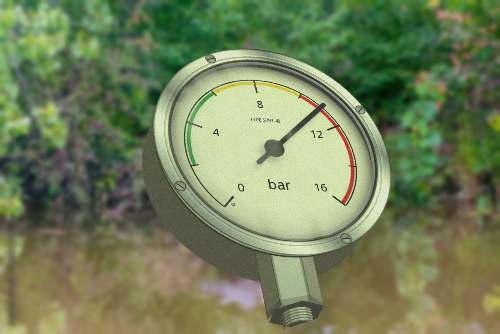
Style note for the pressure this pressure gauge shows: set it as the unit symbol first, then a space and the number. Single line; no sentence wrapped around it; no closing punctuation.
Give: bar 11
